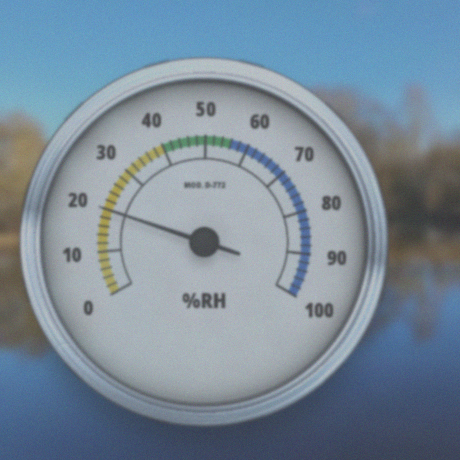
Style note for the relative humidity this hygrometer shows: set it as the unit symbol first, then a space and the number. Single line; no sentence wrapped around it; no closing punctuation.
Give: % 20
